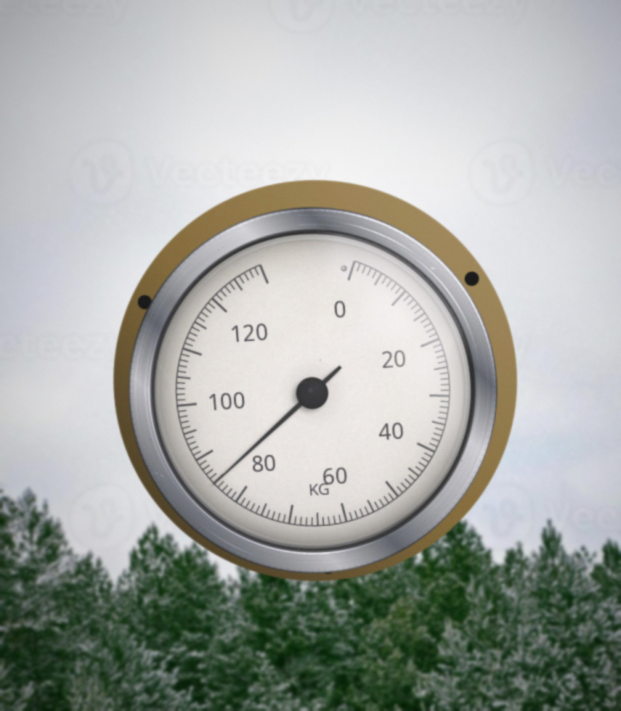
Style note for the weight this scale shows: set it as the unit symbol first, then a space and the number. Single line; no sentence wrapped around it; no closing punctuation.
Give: kg 85
